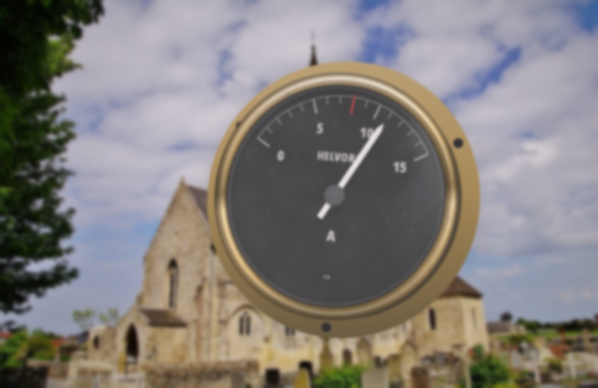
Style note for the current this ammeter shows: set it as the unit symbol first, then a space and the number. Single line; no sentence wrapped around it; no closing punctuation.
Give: A 11
